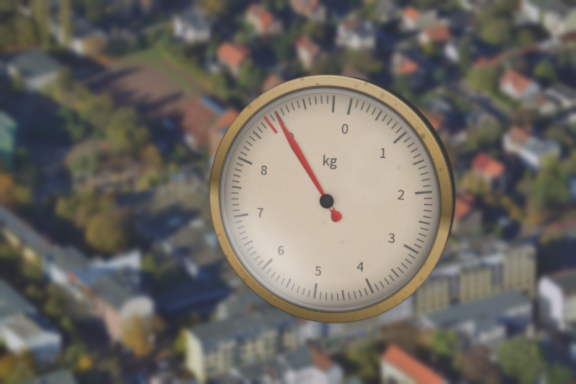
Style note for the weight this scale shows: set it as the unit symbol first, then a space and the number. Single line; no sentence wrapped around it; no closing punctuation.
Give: kg 9
